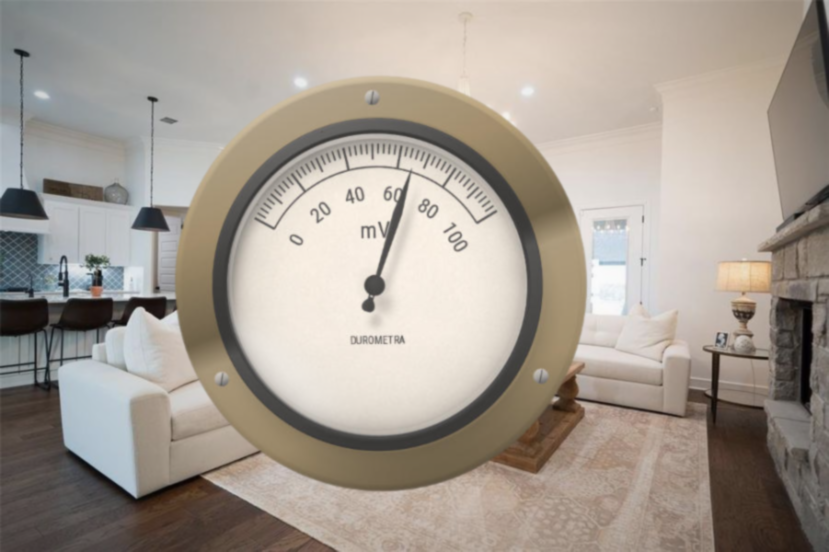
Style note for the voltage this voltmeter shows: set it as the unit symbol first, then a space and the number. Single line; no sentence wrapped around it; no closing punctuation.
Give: mV 66
